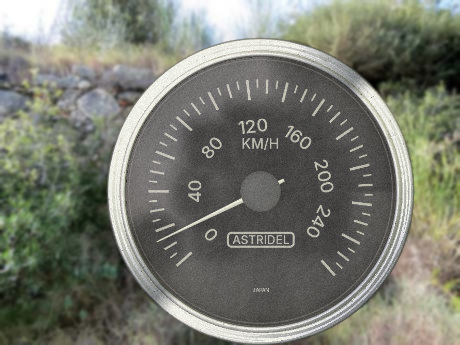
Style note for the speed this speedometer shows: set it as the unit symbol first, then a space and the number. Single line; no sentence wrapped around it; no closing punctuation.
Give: km/h 15
